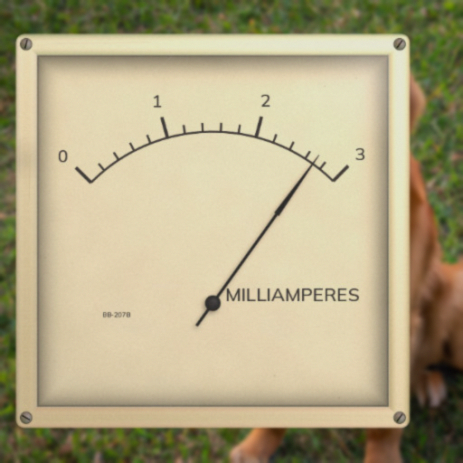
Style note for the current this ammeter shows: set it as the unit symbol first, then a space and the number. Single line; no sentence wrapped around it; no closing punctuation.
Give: mA 2.7
